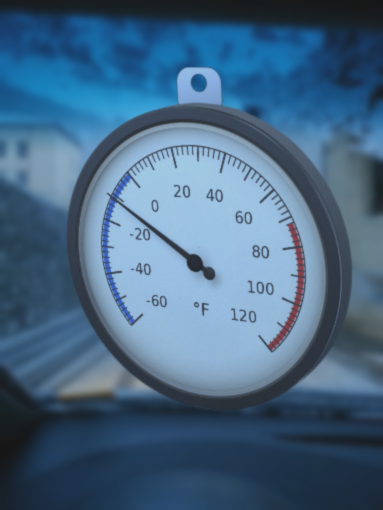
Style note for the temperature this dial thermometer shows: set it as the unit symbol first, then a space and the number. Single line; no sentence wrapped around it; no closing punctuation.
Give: °F -10
